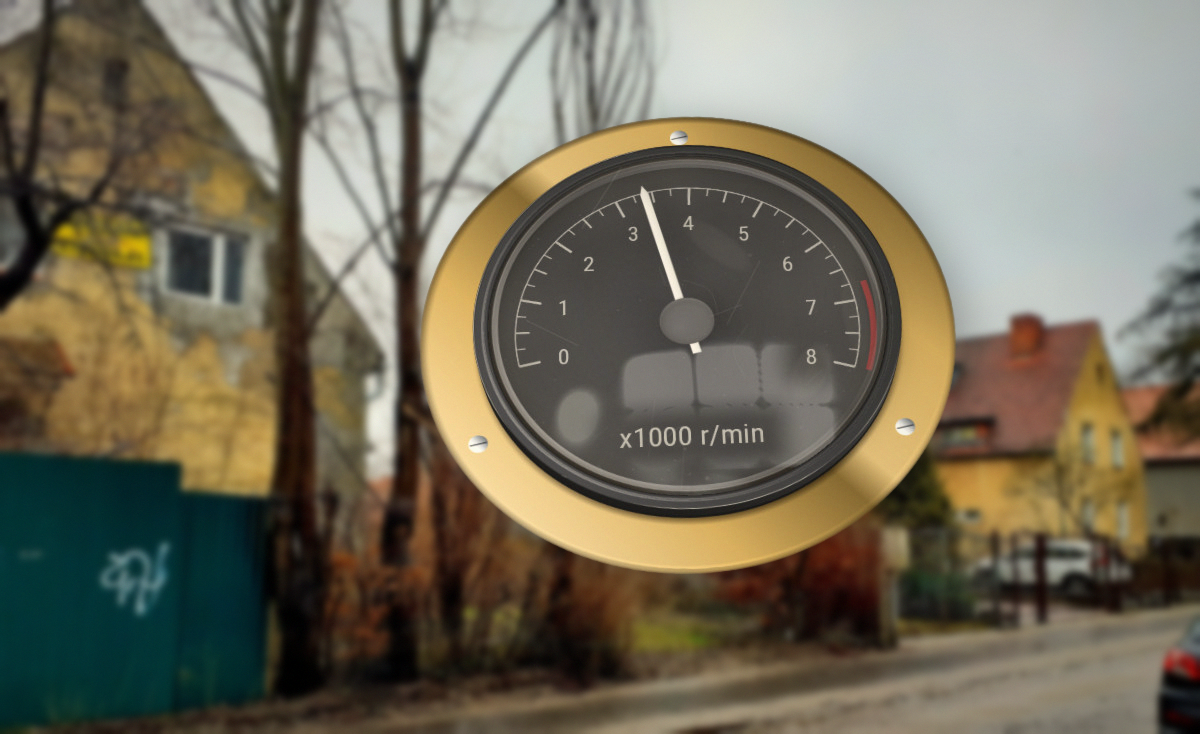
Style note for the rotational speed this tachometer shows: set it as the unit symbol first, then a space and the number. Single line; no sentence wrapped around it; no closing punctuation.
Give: rpm 3375
